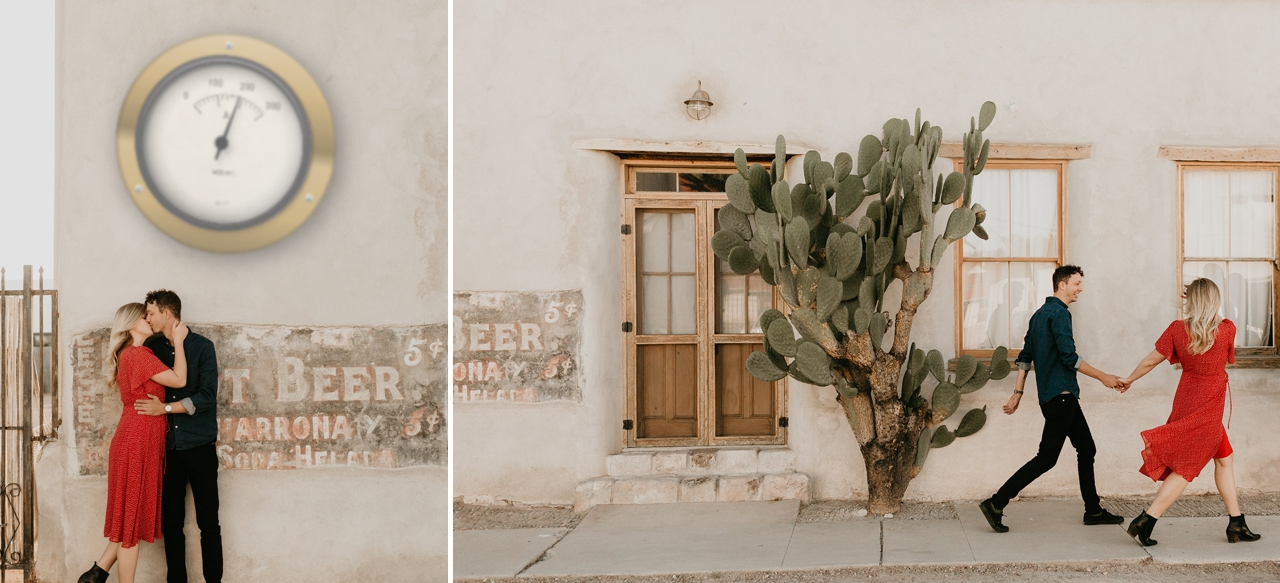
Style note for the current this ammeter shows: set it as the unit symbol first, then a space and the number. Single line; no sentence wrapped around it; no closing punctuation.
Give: A 200
